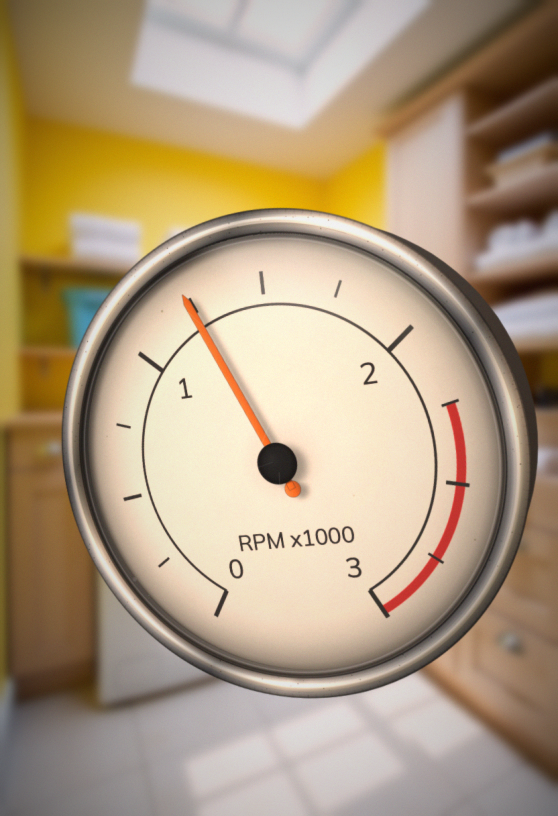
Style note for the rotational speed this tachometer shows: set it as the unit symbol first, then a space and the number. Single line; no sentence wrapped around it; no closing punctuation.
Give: rpm 1250
